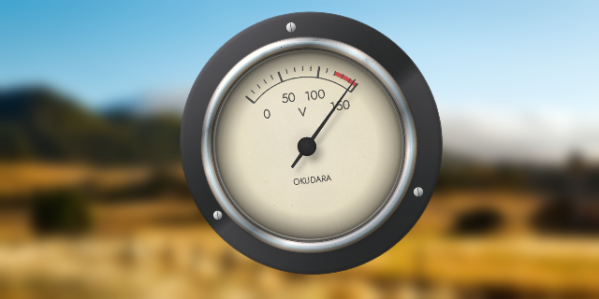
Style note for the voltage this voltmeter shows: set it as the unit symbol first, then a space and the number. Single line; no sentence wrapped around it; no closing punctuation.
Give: V 145
